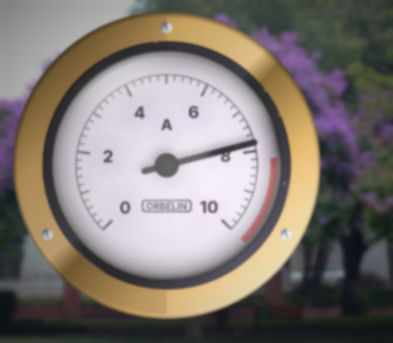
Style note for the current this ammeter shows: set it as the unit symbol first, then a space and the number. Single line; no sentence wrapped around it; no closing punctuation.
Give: A 7.8
